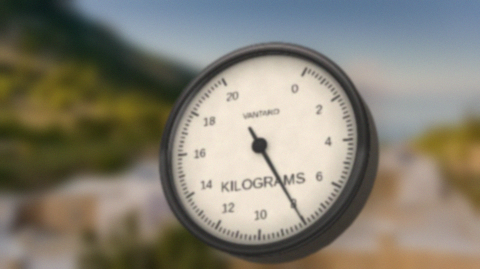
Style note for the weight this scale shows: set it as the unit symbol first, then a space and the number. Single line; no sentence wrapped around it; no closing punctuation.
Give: kg 8
